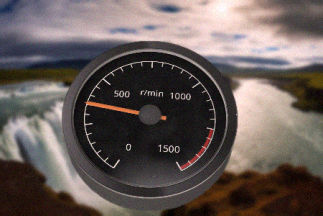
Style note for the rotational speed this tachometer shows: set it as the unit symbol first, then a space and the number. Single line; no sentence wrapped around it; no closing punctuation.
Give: rpm 350
